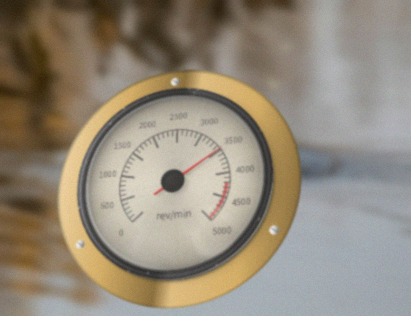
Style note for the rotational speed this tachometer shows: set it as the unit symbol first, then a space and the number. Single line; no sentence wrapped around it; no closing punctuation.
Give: rpm 3500
